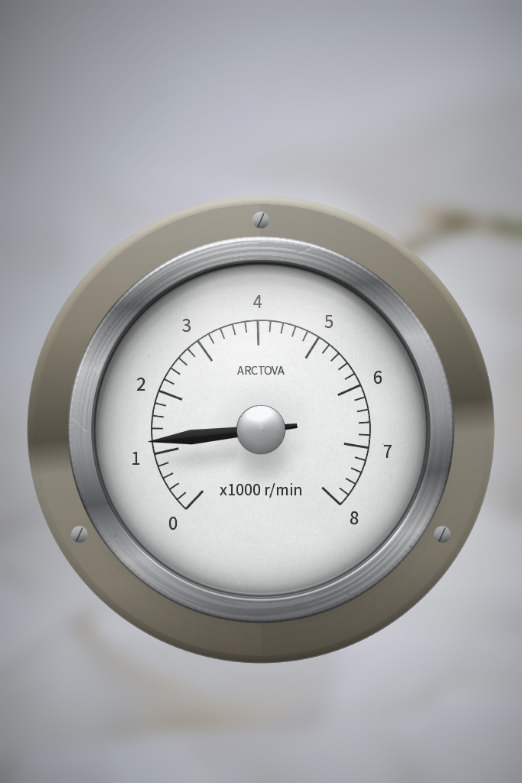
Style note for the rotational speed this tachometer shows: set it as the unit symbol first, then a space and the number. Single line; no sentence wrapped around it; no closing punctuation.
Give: rpm 1200
